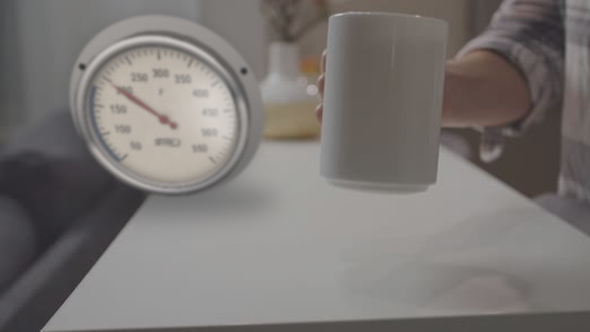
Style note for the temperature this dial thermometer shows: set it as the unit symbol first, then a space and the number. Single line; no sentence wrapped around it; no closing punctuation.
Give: °F 200
